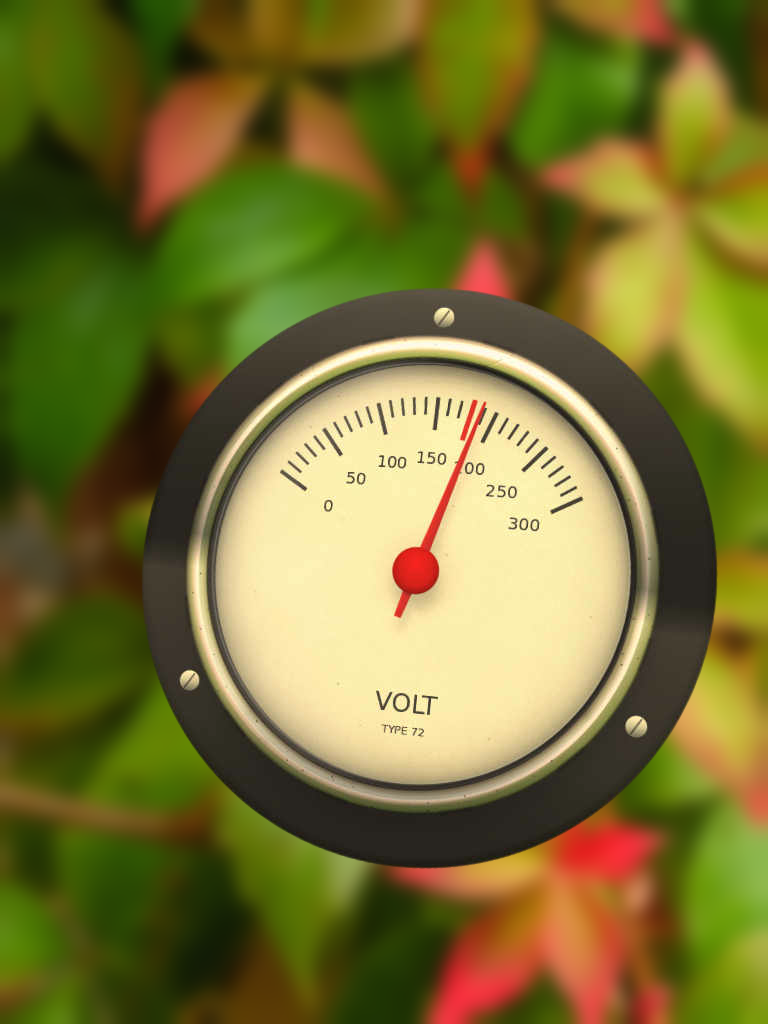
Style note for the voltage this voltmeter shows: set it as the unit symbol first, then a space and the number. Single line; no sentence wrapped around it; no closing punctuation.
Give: V 190
